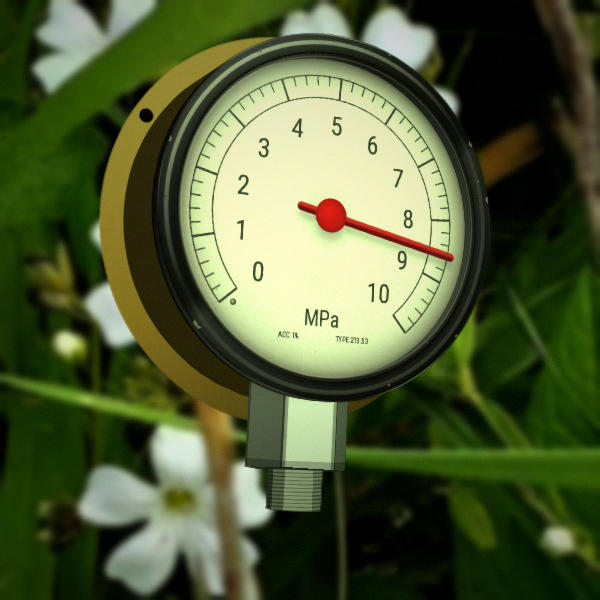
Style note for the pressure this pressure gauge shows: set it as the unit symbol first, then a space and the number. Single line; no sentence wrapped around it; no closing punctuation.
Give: MPa 8.6
